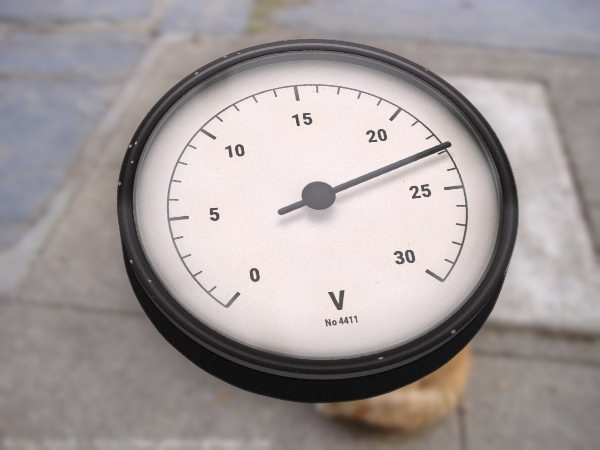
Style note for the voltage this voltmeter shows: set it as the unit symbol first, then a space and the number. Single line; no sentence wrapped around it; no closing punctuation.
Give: V 23
